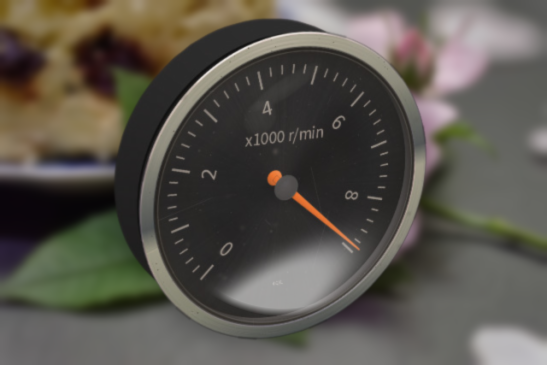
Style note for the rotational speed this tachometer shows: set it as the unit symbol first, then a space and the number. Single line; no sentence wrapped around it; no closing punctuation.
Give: rpm 8900
